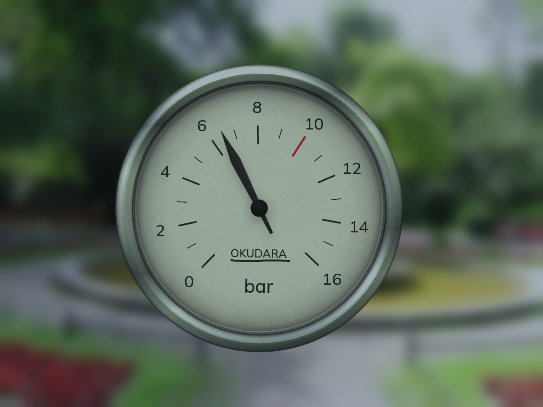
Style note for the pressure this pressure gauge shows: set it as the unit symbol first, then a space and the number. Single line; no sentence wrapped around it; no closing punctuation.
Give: bar 6.5
